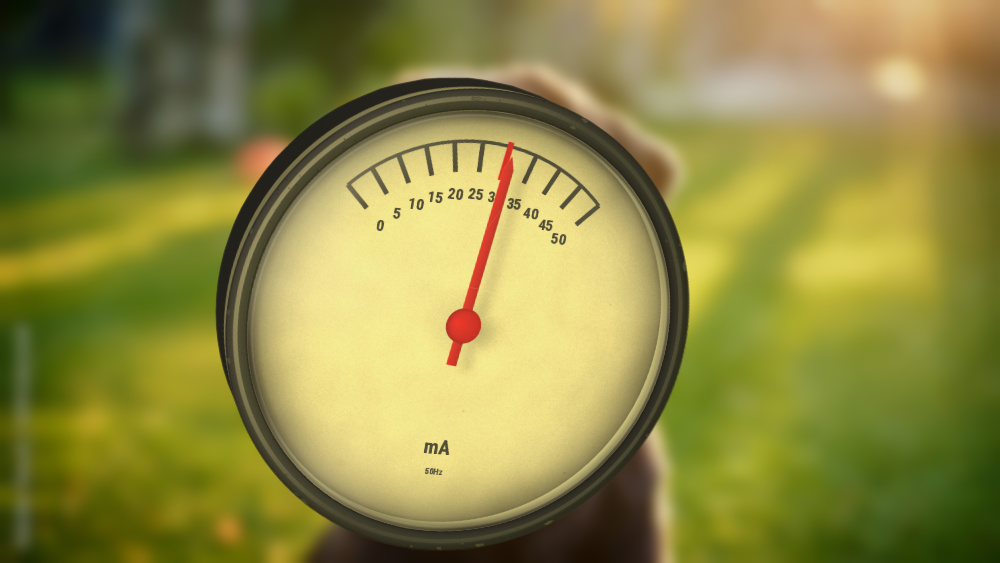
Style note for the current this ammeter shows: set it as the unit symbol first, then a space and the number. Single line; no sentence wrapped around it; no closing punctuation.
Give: mA 30
